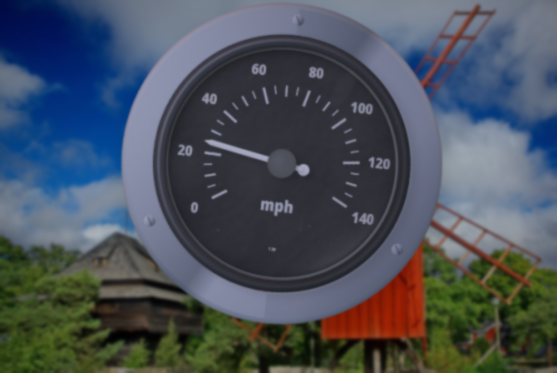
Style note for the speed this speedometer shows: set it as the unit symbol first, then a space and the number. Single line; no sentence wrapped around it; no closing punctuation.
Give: mph 25
